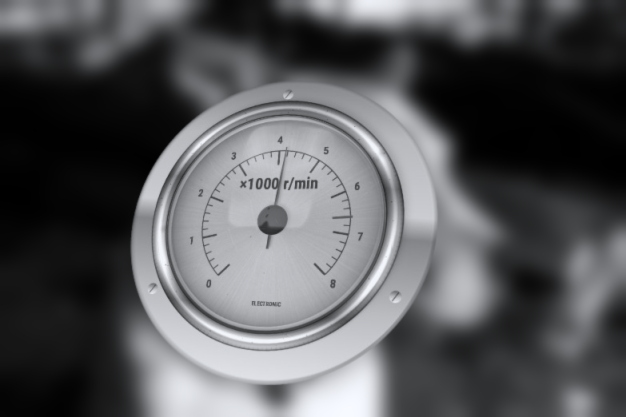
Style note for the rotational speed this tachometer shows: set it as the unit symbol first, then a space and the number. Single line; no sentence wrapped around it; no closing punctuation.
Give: rpm 4200
